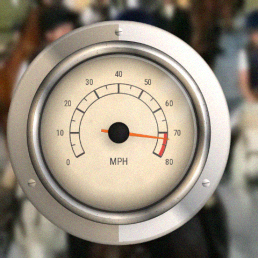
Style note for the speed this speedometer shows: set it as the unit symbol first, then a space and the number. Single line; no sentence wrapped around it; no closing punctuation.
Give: mph 72.5
